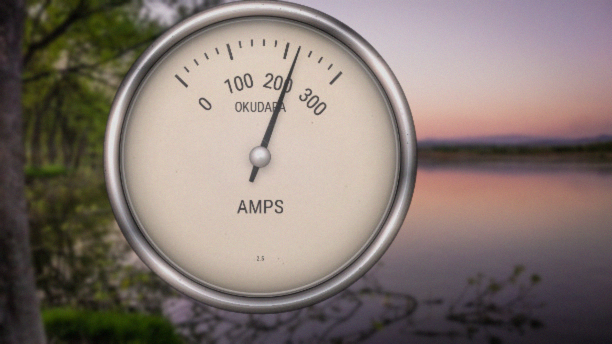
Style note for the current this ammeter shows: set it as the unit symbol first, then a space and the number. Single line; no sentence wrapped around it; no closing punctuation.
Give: A 220
